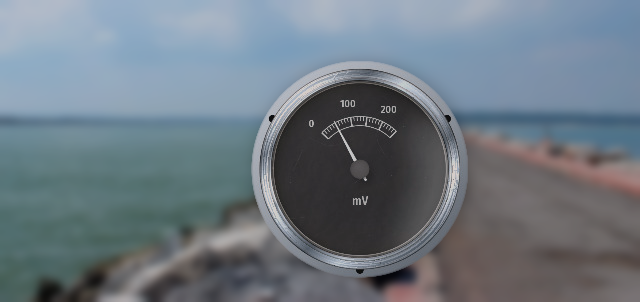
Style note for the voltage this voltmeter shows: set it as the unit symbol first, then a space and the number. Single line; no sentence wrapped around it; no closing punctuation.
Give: mV 50
